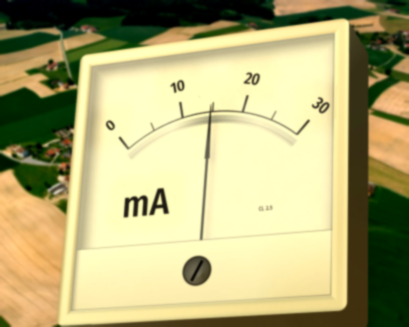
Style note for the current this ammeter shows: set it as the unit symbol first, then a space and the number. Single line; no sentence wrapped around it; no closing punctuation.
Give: mA 15
